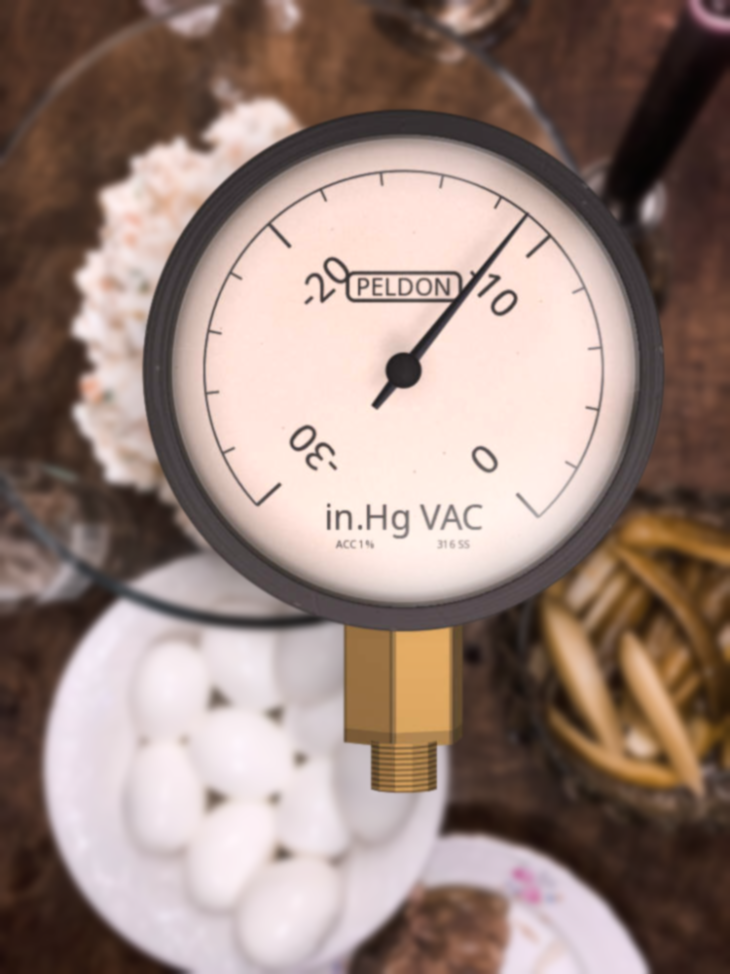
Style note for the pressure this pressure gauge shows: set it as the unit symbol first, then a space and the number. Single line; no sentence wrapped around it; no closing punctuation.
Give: inHg -11
